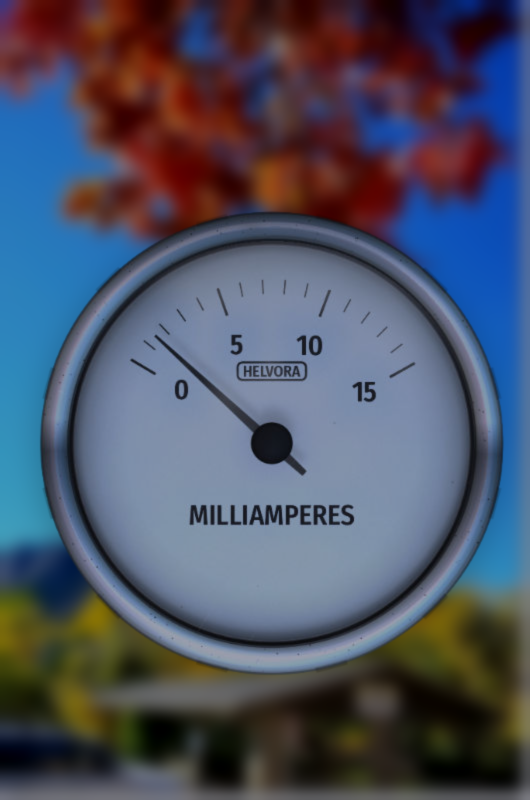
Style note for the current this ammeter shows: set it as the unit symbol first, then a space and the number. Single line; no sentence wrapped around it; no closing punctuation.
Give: mA 1.5
